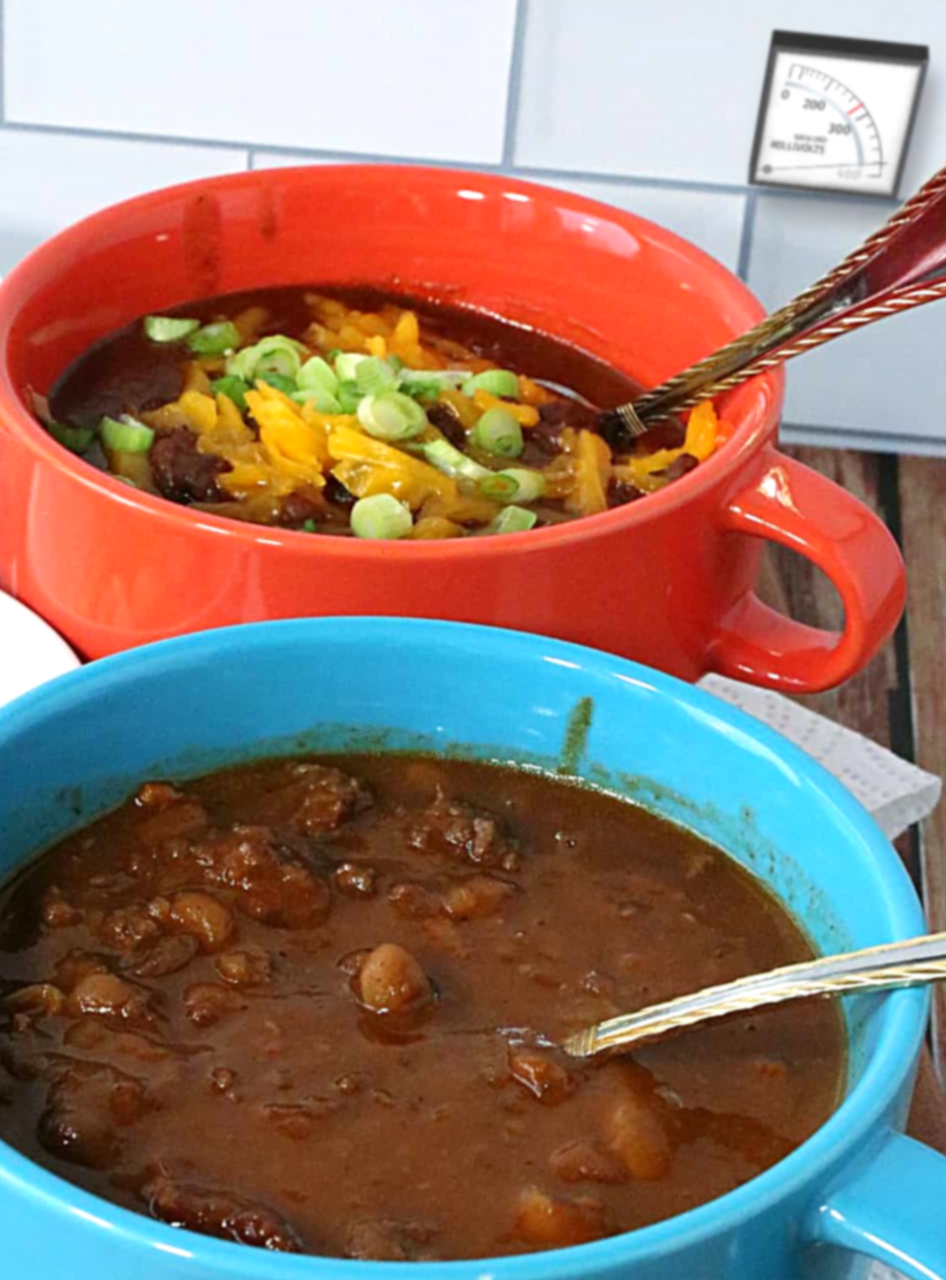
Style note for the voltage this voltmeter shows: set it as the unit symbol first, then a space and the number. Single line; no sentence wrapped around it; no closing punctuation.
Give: mV 380
